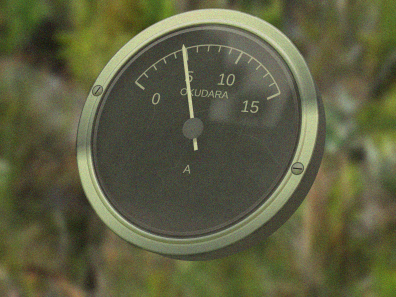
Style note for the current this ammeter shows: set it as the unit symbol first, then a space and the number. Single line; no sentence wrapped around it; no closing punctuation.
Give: A 5
